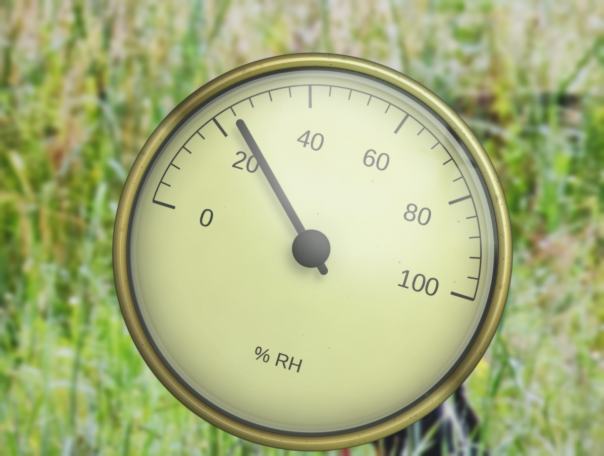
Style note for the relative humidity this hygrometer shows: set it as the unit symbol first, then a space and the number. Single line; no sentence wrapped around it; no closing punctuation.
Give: % 24
